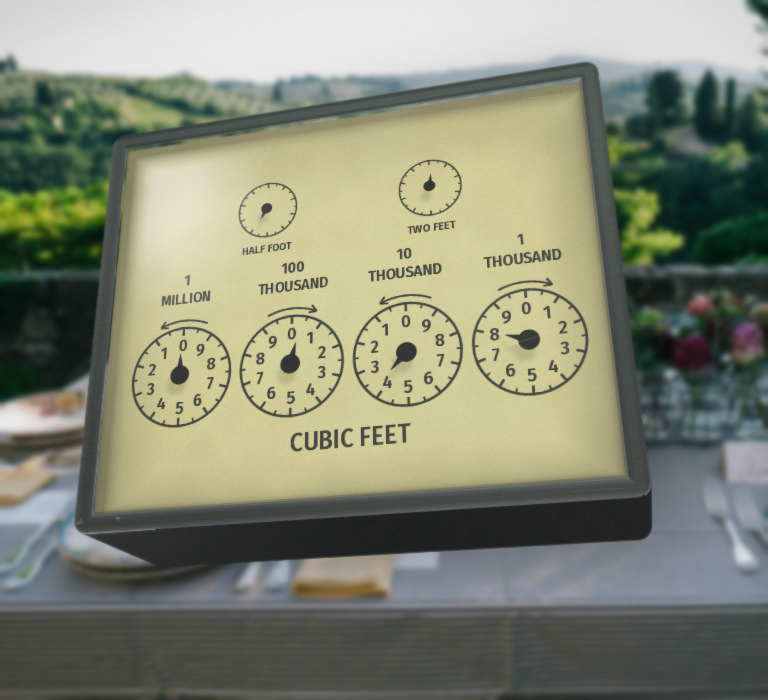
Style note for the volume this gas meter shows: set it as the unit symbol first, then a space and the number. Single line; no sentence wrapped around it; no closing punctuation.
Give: ft³ 3800
